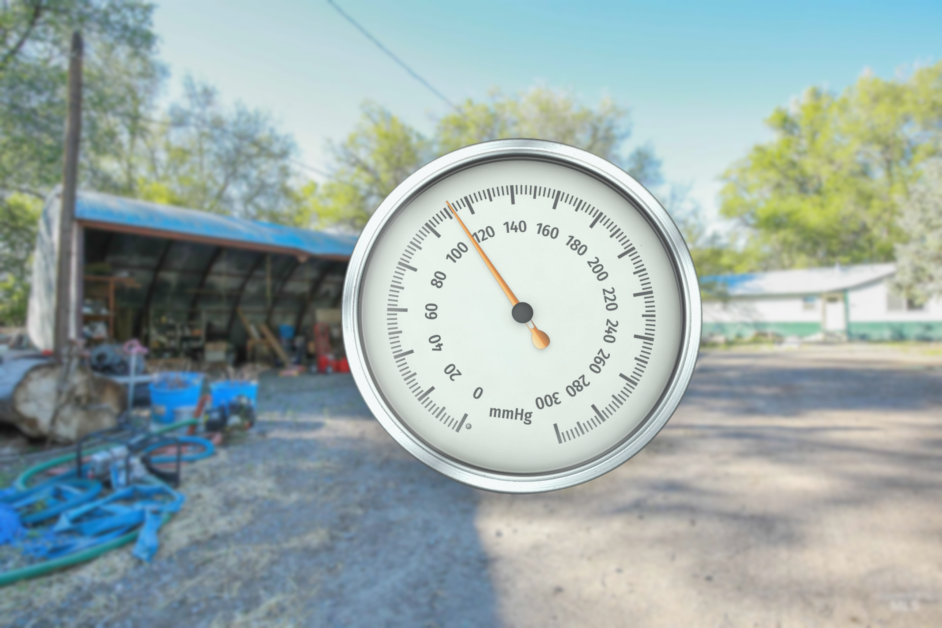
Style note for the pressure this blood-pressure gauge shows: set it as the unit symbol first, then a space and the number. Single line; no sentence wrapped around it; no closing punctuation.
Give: mmHg 112
